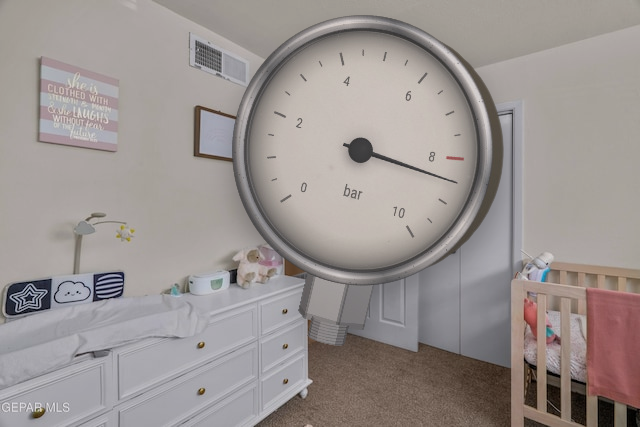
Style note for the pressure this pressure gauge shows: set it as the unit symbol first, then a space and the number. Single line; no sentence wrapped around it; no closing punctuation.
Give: bar 8.5
